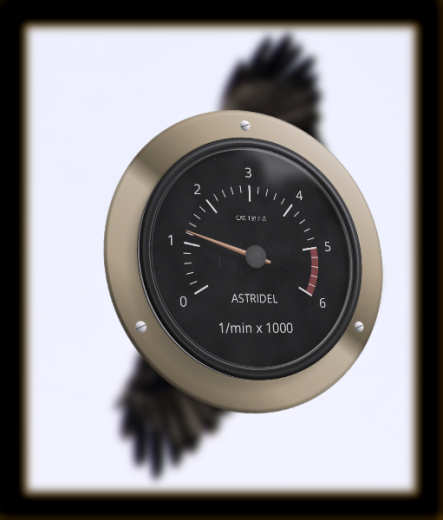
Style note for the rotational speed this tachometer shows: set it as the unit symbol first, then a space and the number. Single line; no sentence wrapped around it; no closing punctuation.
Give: rpm 1200
